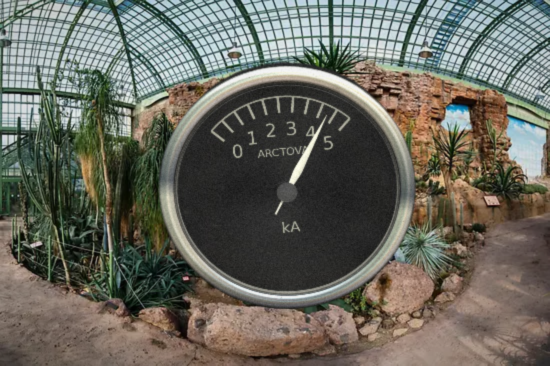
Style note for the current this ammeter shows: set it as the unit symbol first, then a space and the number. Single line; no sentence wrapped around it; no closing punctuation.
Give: kA 4.25
